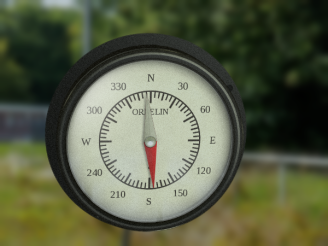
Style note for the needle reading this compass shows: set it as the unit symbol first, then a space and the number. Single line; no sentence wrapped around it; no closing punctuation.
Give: ° 175
